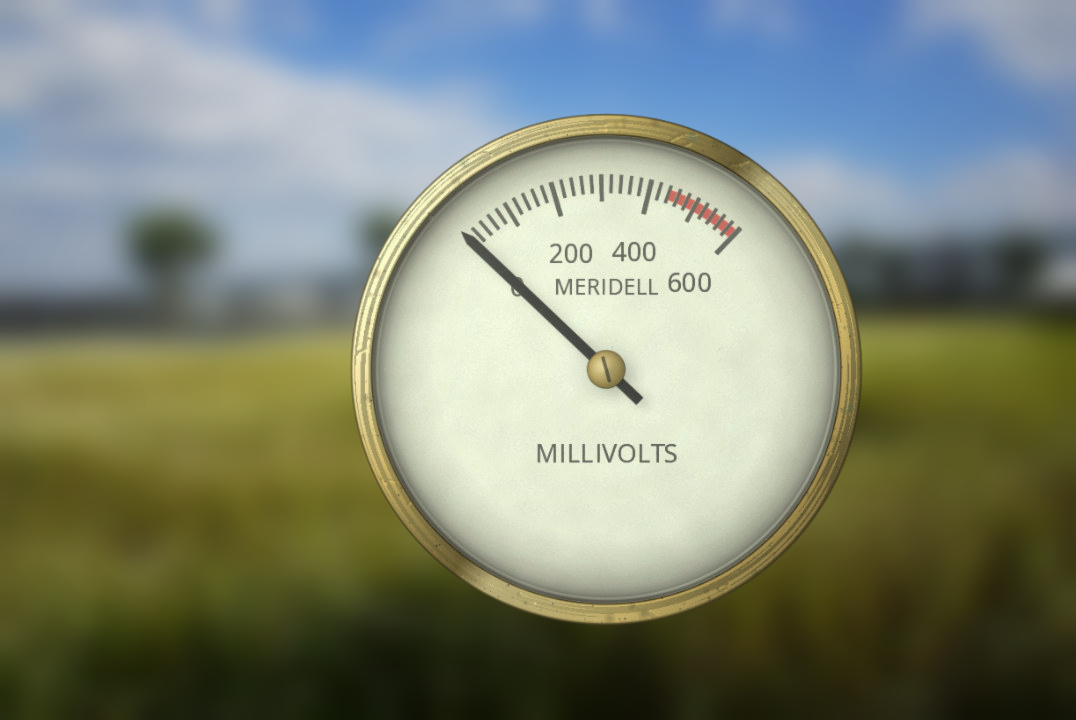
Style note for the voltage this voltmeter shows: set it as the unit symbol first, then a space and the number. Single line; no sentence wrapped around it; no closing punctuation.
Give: mV 0
